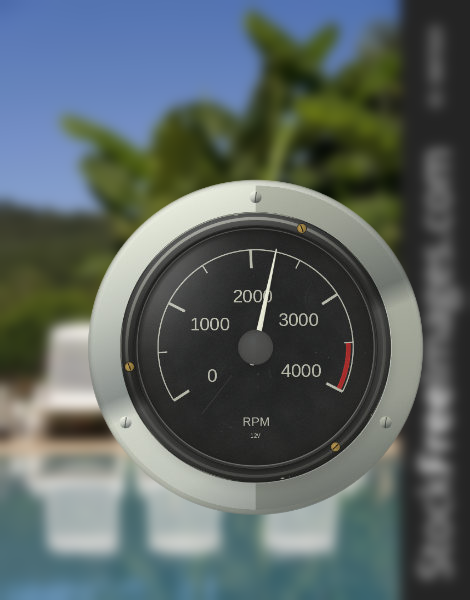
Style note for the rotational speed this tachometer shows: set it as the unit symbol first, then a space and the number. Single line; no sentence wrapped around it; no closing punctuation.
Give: rpm 2250
